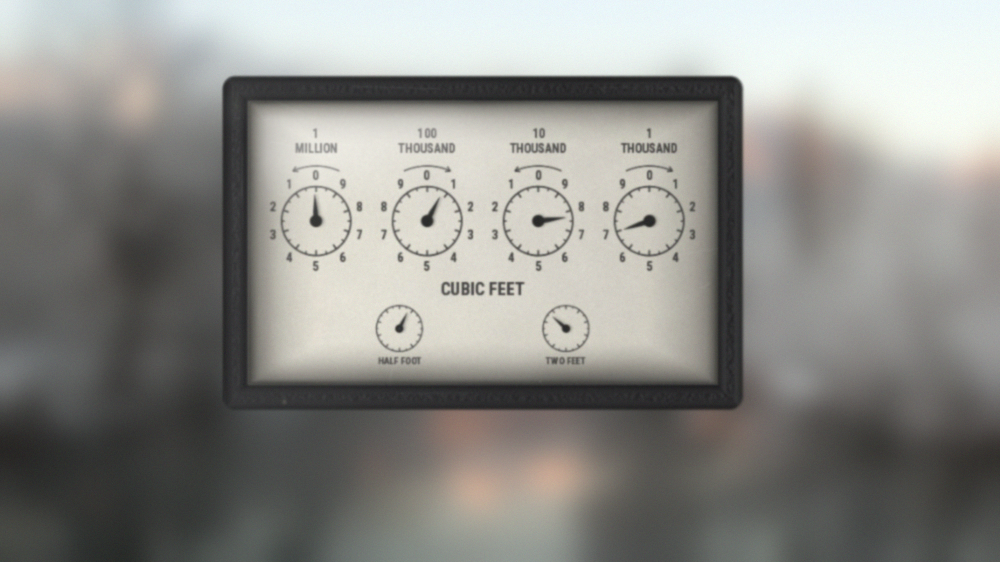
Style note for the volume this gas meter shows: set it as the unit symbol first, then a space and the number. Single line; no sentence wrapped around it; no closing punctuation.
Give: ft³ 7700
